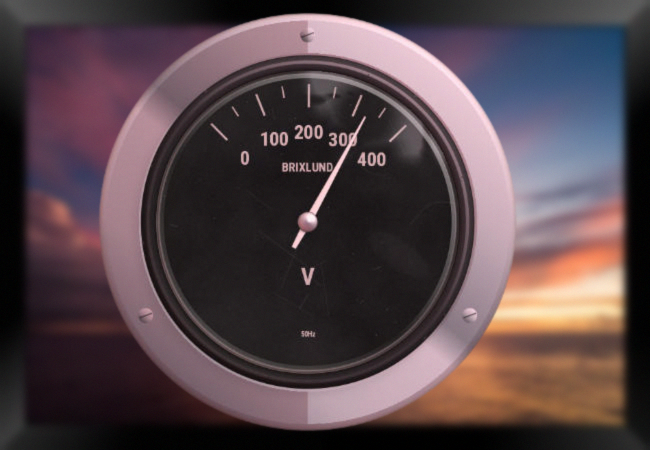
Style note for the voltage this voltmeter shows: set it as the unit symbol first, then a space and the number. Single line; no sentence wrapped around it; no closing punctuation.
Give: V 325
